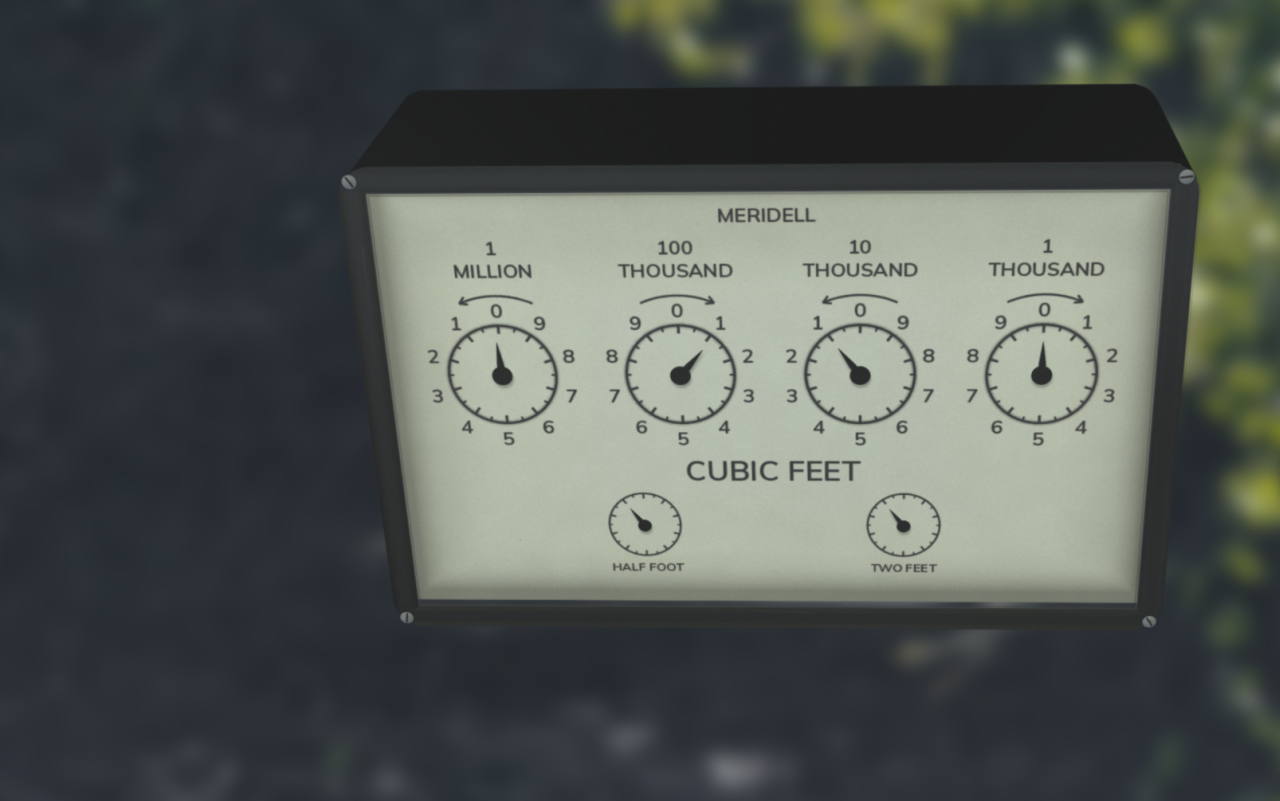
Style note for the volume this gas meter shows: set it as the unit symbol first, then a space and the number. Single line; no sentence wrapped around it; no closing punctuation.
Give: ft³ 11000
